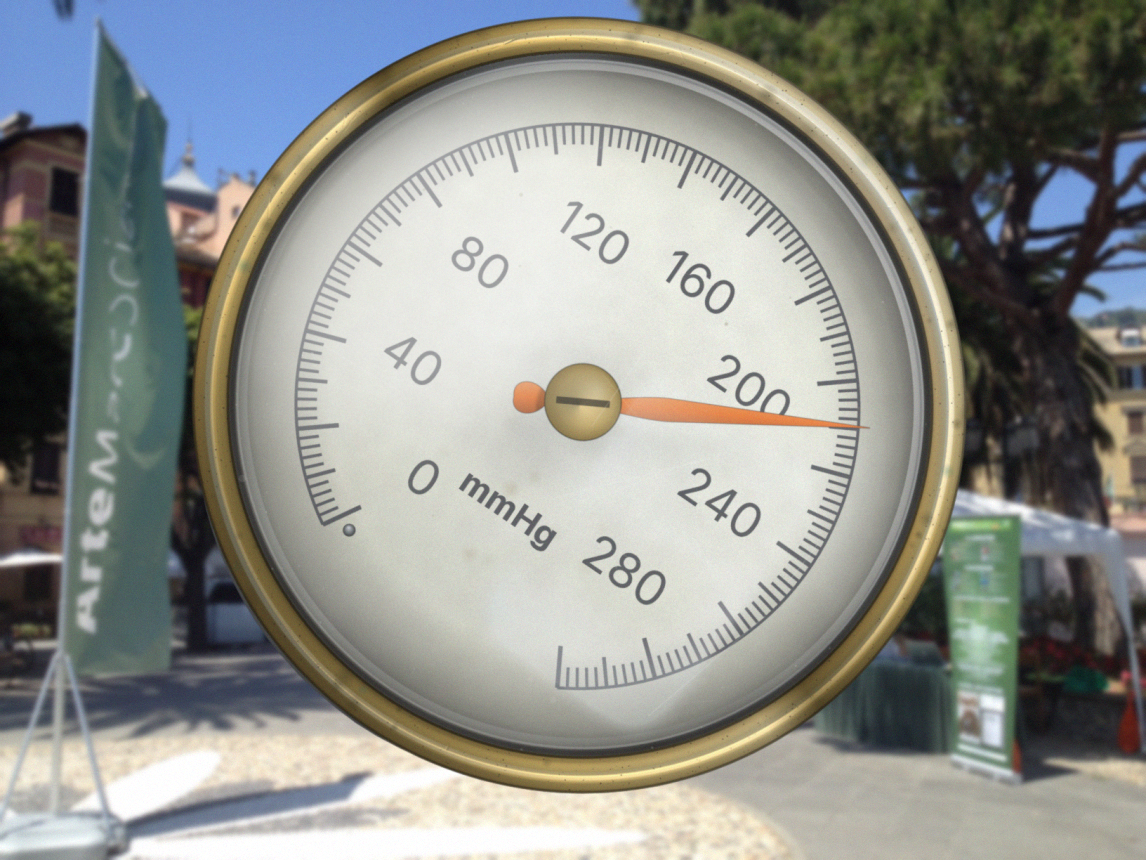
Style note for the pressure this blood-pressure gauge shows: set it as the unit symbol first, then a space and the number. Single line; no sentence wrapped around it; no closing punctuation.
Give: mmHg 210
